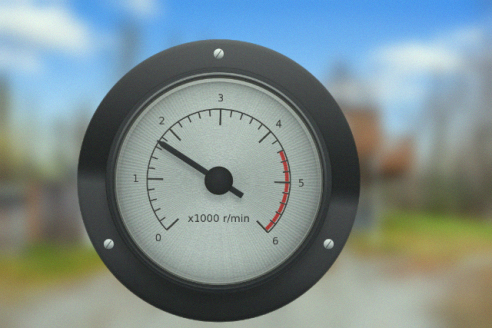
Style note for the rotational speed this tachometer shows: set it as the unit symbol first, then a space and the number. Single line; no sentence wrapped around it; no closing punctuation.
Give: rpm 1700
